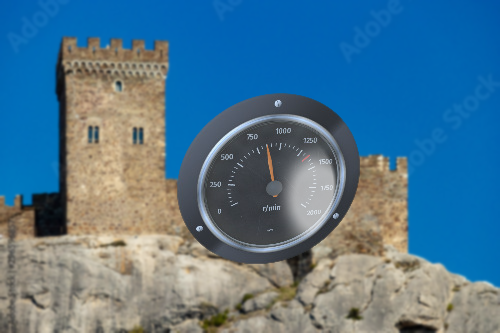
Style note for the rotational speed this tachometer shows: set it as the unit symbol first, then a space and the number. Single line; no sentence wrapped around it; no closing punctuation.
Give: rpm 850
